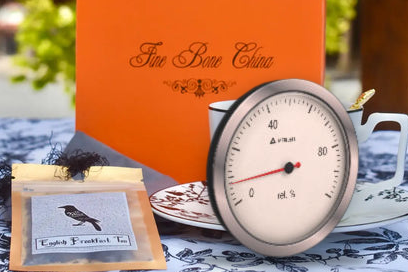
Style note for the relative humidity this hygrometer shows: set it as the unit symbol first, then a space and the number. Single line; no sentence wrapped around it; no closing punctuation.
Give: % 8
